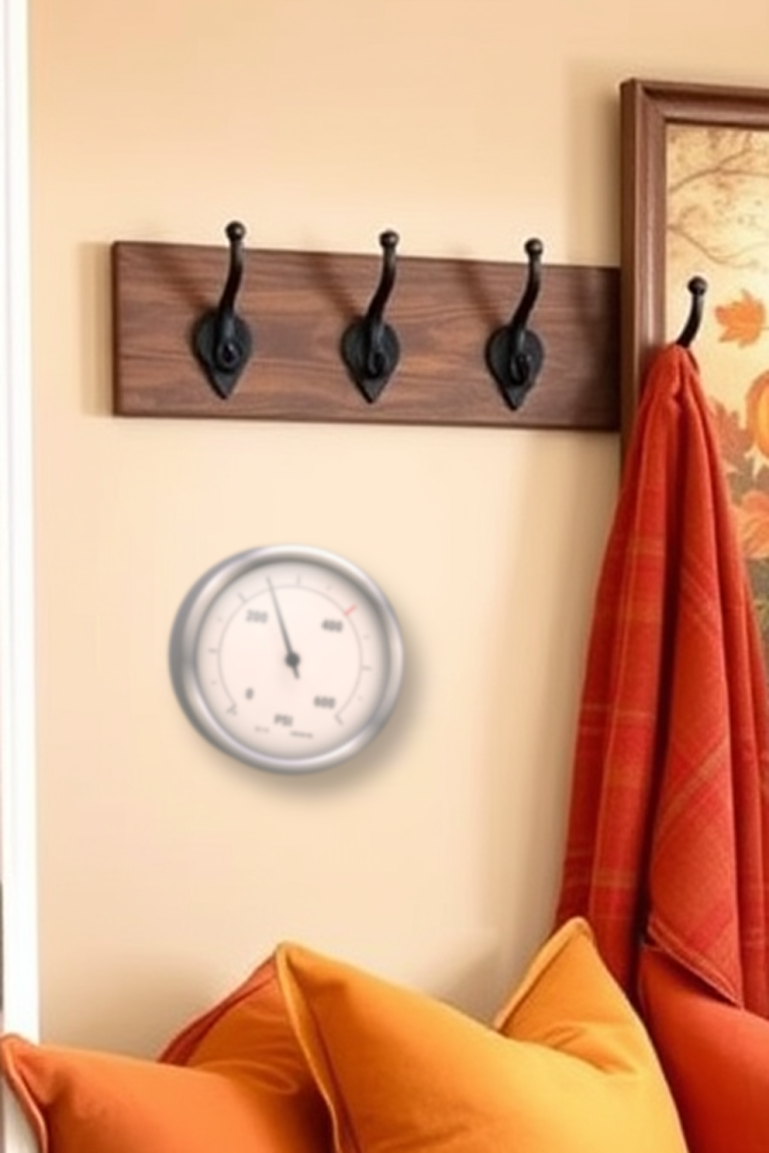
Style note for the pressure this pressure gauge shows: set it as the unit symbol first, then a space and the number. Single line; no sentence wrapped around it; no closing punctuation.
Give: psi 250
